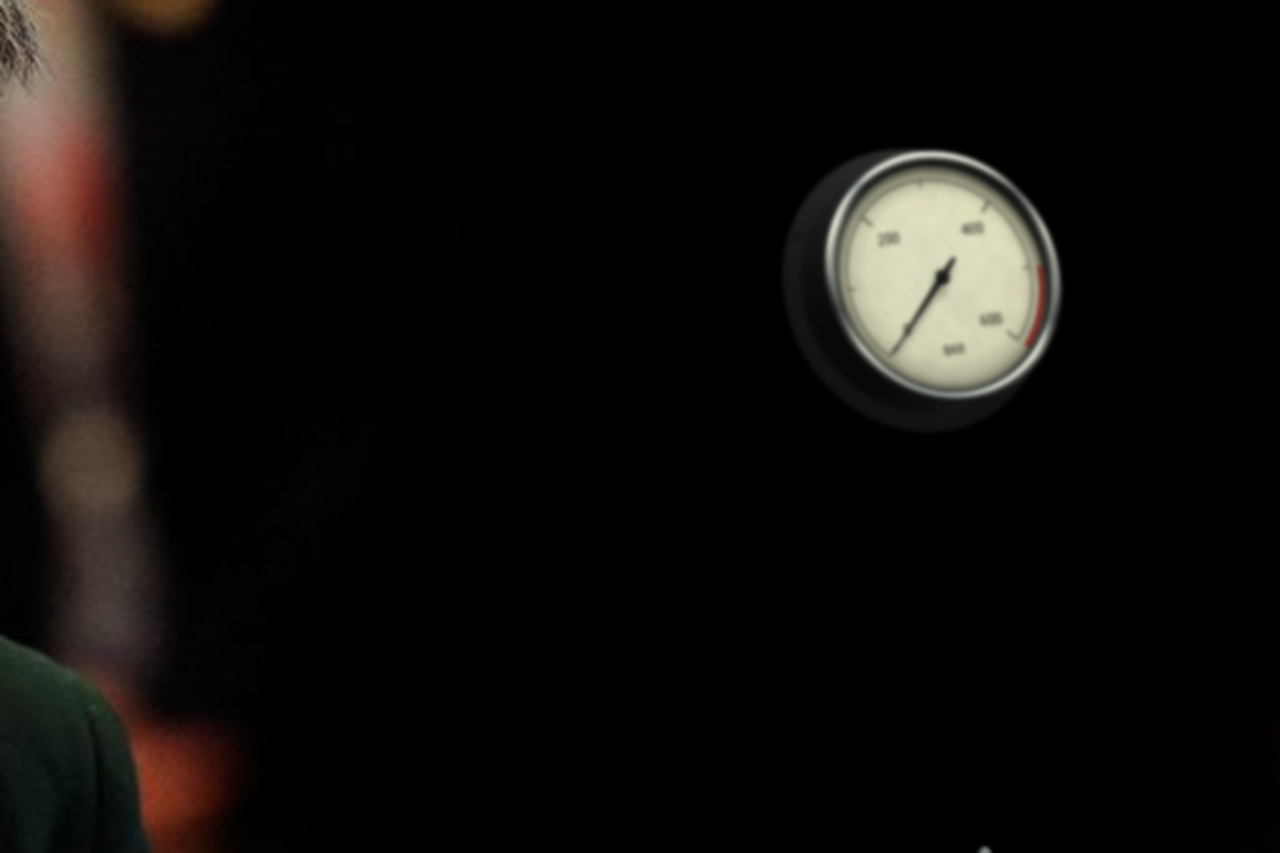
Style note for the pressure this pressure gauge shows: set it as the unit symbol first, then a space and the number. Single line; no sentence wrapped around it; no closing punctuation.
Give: bar 0
